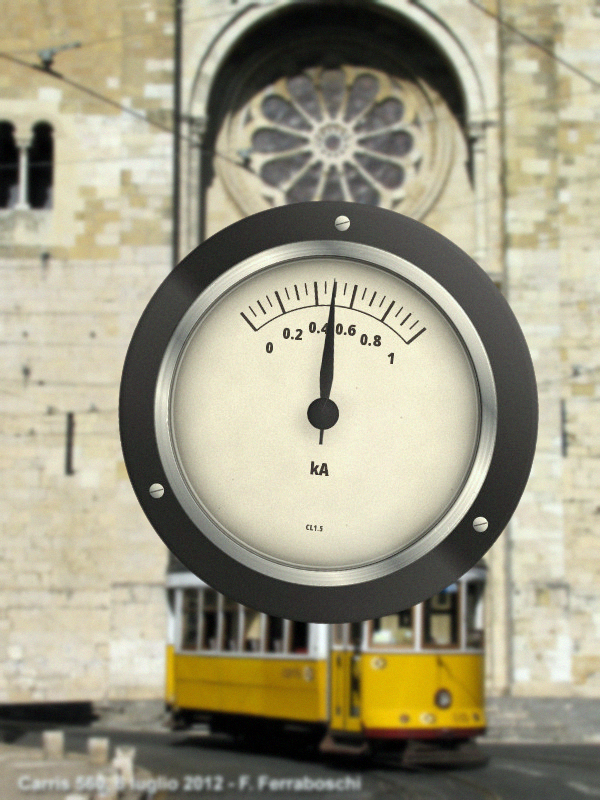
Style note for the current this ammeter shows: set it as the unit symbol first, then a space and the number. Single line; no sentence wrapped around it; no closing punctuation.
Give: kA 0.5
